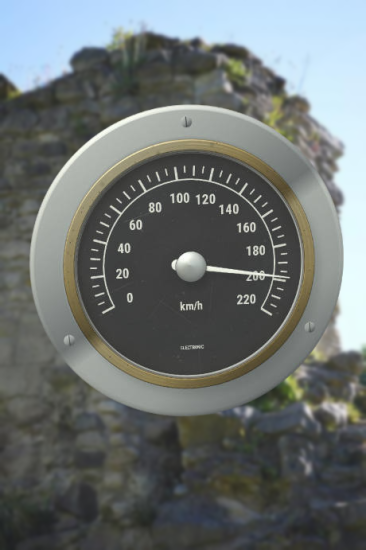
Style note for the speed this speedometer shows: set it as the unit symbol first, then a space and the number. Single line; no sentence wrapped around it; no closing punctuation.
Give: km/h 197.5
